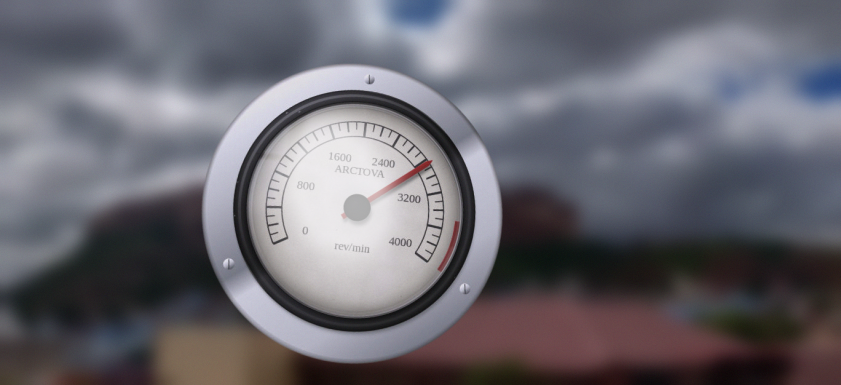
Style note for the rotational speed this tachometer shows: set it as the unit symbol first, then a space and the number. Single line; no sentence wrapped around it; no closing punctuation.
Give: rpm 2850
